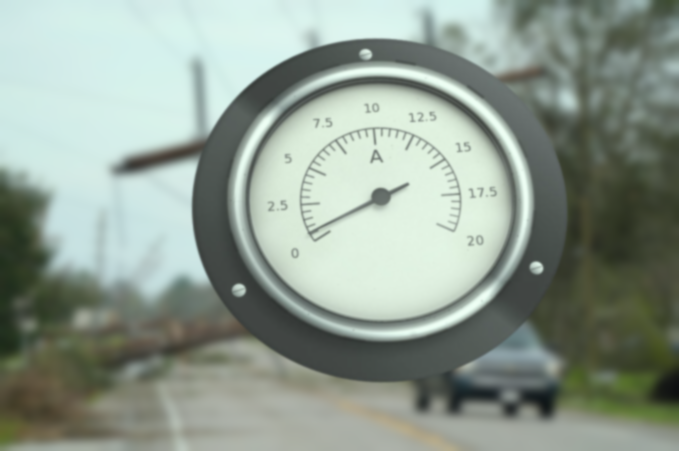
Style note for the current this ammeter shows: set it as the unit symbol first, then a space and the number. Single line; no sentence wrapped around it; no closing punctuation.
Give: A 0.5
